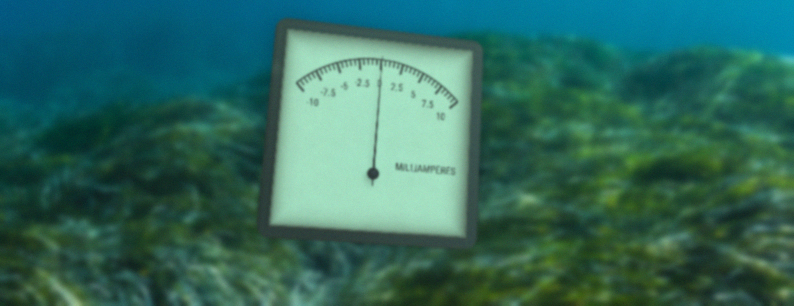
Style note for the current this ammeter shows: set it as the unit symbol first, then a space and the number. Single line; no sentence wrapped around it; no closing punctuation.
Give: mA 0
